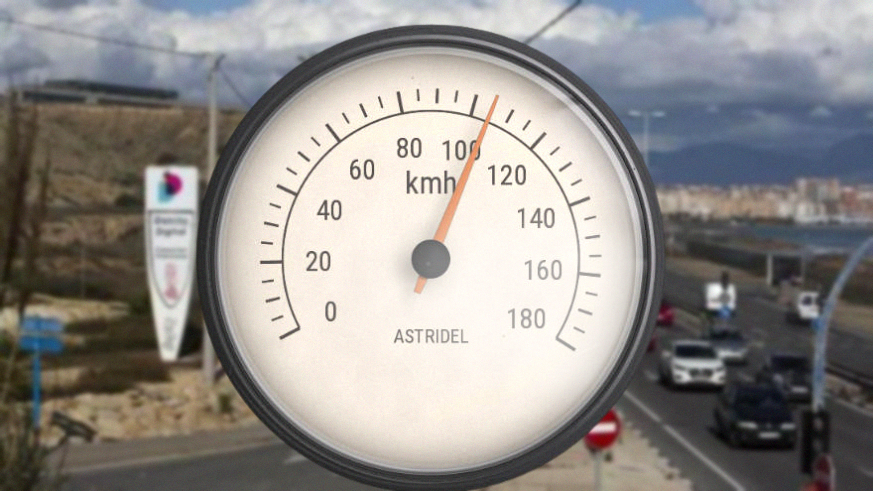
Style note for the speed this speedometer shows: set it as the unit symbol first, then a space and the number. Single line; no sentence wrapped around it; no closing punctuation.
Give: km/h 105
